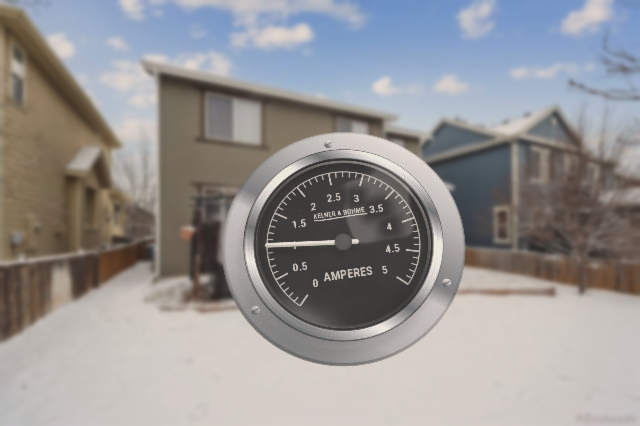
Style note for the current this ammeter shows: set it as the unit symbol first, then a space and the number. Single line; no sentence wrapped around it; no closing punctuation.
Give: A 1
